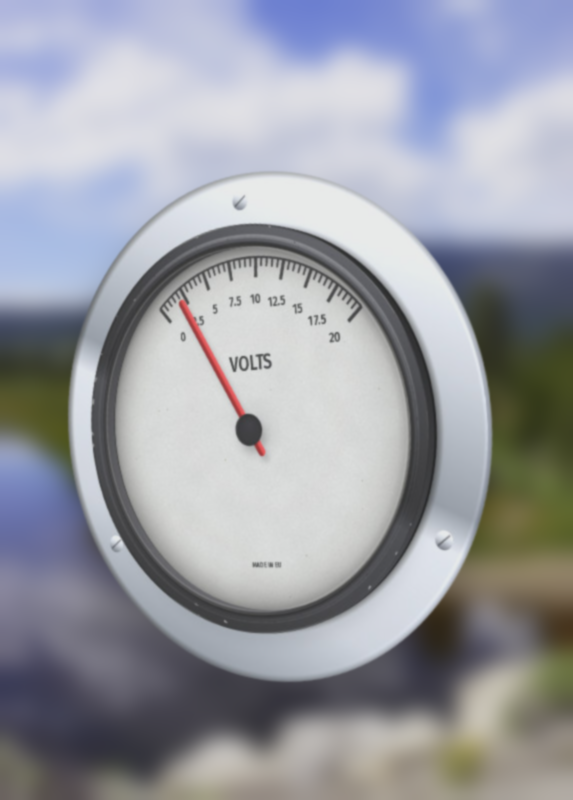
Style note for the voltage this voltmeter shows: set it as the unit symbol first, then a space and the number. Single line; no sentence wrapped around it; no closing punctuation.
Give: V 2.5
